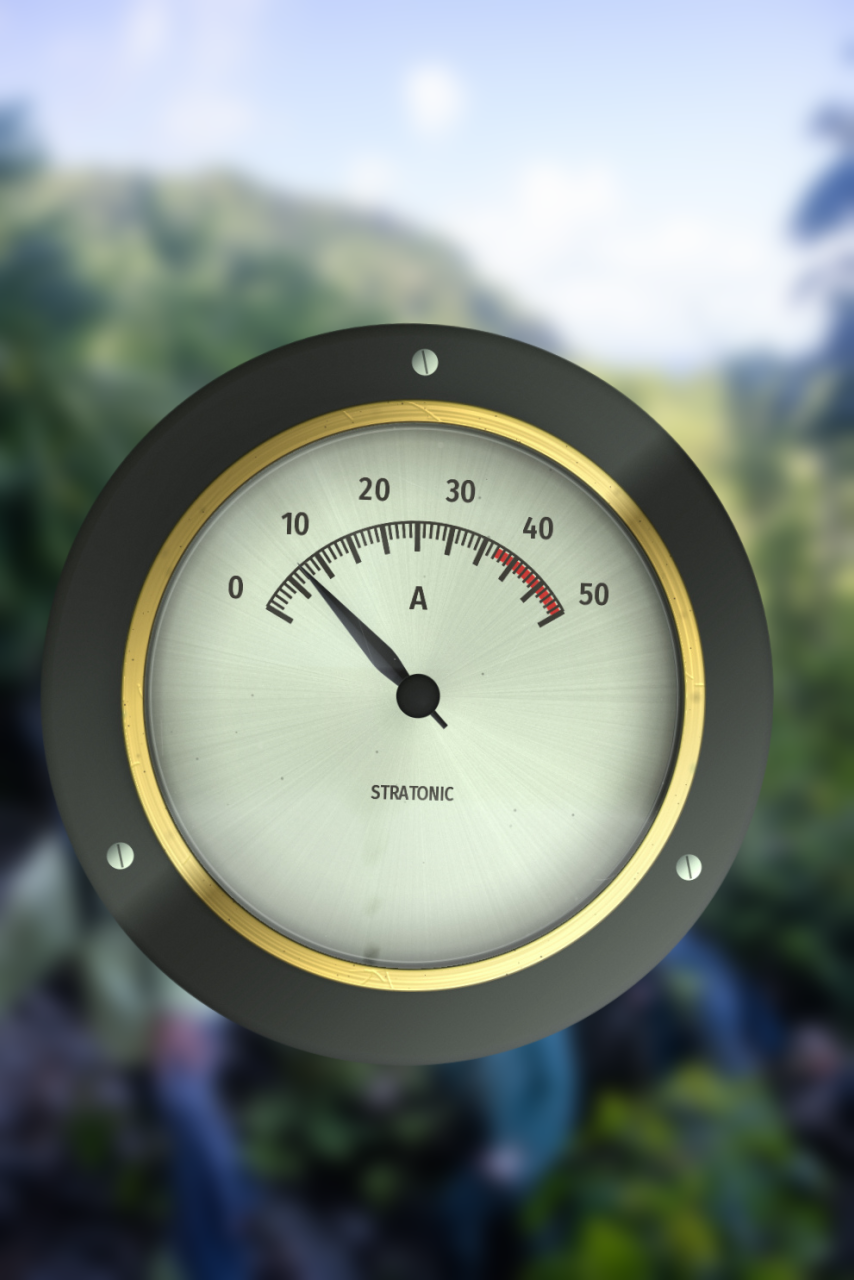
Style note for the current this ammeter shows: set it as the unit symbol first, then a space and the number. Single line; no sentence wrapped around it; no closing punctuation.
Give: A 7
